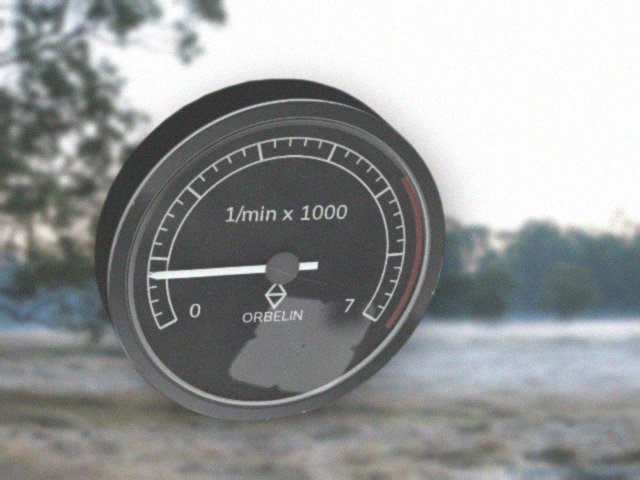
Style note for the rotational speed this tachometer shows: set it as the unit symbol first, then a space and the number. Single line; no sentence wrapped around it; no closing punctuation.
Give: rpm 800
